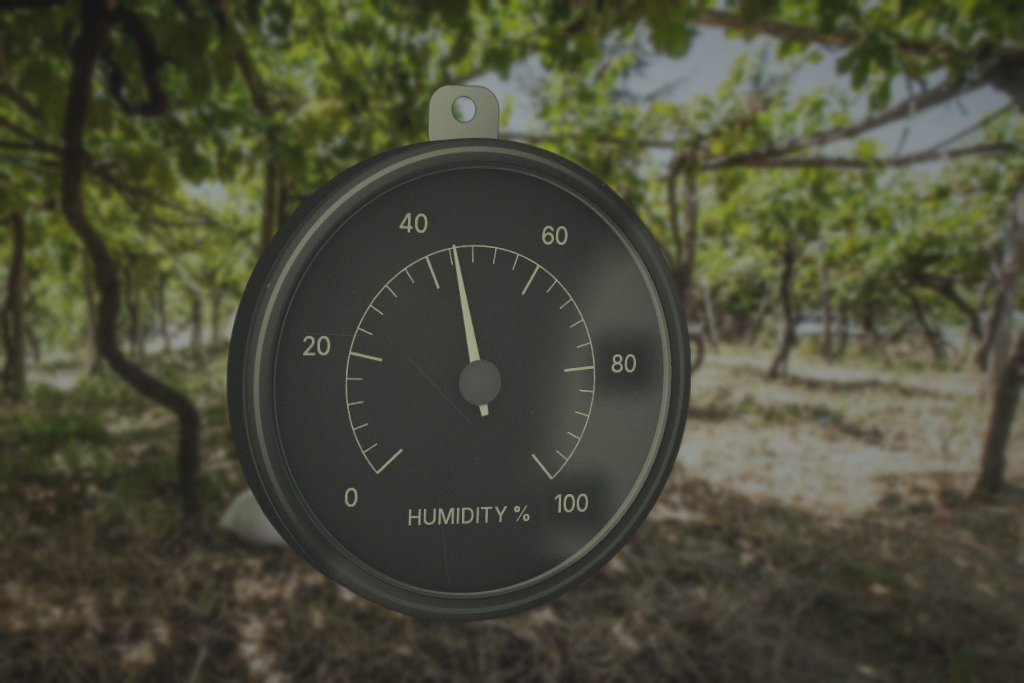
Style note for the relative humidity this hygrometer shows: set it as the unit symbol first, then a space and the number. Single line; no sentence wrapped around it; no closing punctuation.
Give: % 44
